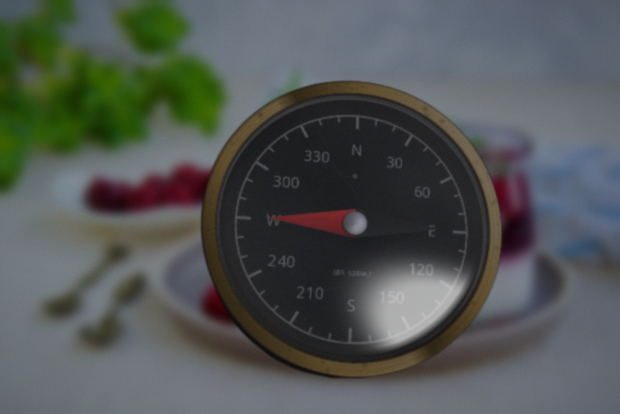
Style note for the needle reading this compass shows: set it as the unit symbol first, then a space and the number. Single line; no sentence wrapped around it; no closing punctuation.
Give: ° 270
